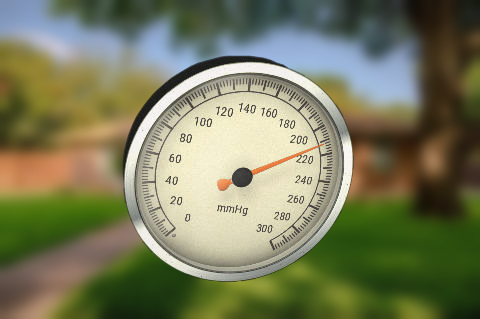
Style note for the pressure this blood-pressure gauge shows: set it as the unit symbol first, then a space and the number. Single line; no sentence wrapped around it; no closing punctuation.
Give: mmHg 210
